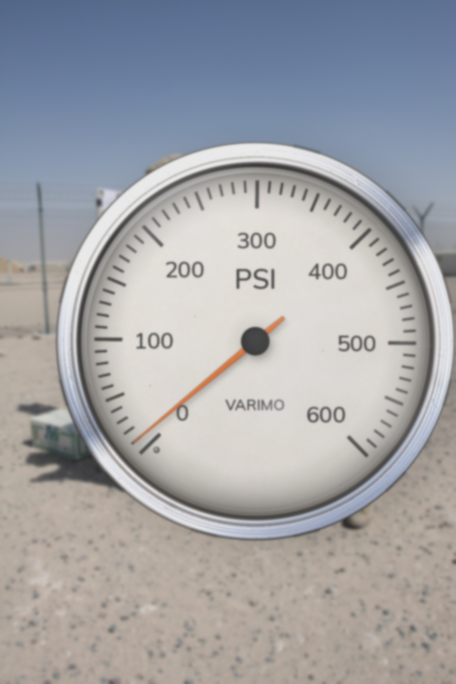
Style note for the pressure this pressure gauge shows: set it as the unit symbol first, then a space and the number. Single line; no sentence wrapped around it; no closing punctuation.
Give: psi 10
